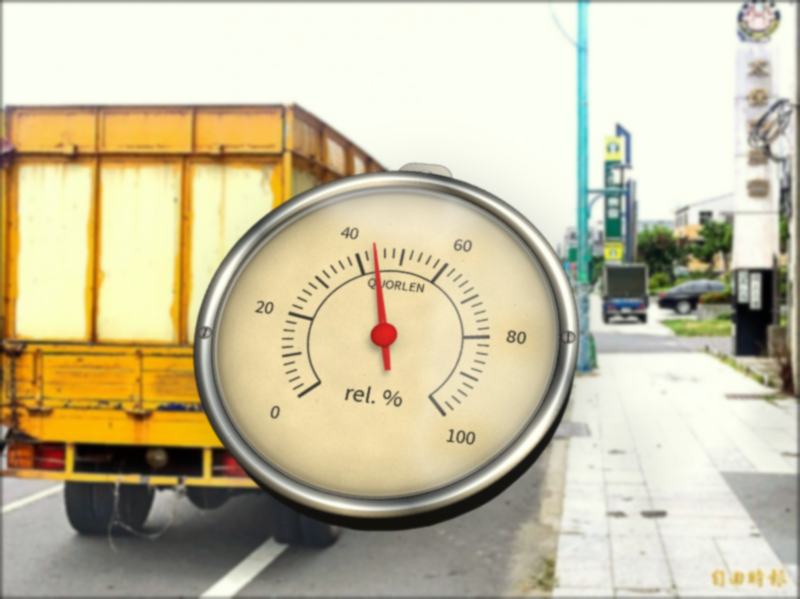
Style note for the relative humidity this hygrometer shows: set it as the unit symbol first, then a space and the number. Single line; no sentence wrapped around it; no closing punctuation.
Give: % 44
